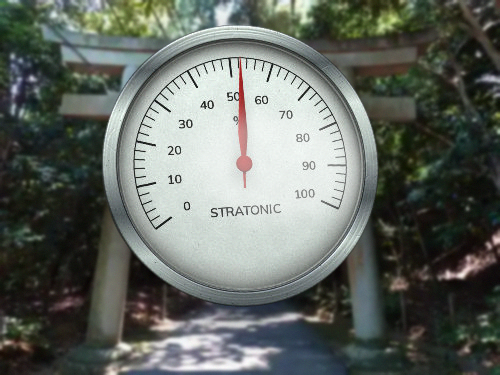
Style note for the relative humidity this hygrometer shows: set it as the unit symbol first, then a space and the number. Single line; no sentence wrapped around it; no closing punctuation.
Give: % 52
